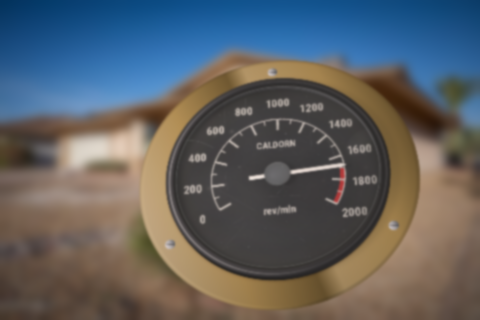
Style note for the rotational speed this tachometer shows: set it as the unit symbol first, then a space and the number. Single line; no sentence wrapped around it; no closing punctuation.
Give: rpm 1700
